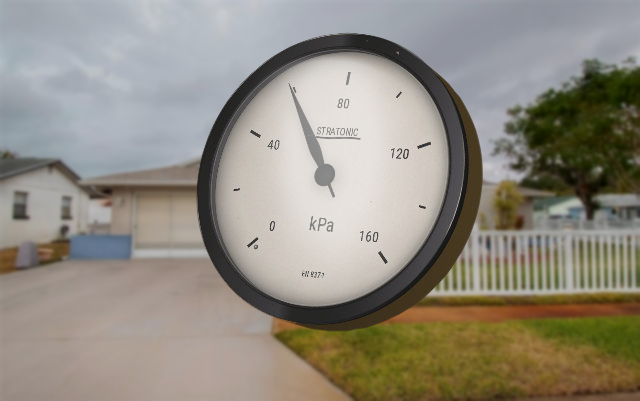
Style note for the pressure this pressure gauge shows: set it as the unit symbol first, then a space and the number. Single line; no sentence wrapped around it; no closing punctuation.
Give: kPa 60
